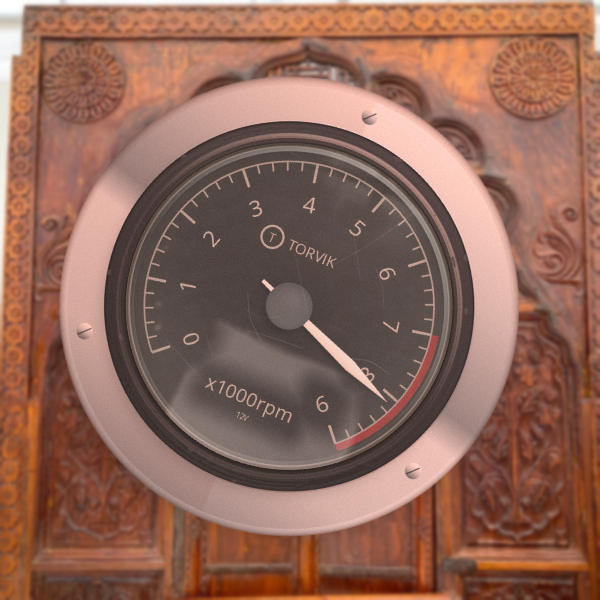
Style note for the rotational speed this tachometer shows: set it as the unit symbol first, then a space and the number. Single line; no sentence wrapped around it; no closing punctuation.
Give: rpm 8100
